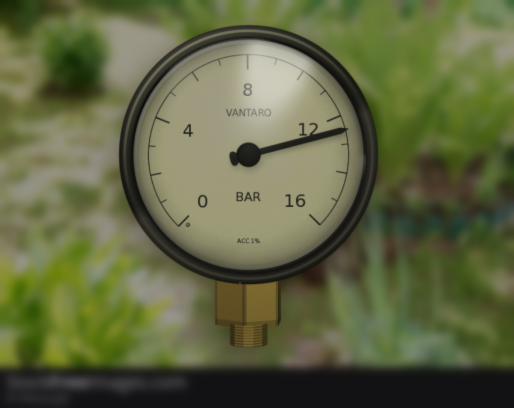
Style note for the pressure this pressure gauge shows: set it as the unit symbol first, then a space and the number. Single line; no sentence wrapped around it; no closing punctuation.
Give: bar 12.5
